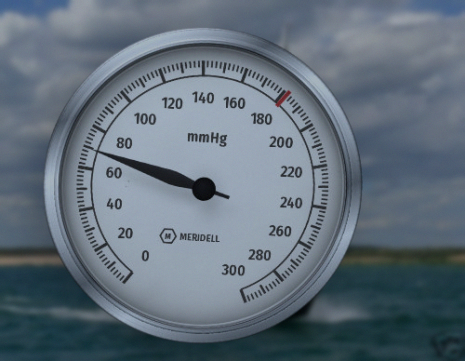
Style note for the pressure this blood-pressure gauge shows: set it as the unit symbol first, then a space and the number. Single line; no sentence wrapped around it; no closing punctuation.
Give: mmHg 70
